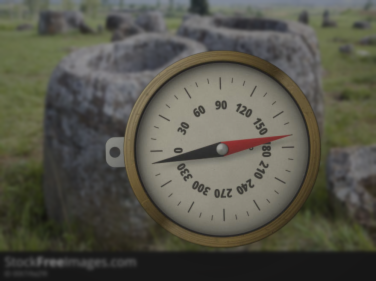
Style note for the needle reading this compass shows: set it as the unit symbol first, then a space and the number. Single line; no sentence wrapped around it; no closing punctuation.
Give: ° 170
